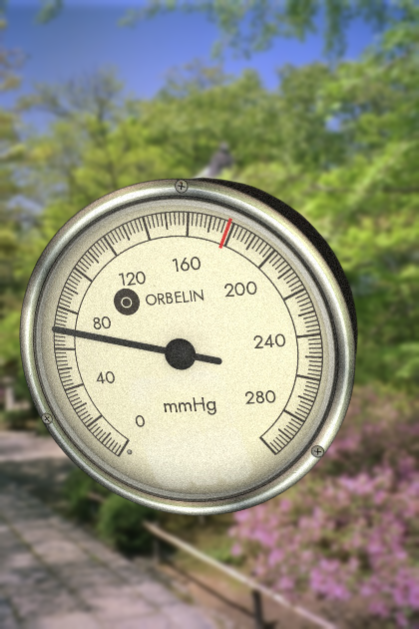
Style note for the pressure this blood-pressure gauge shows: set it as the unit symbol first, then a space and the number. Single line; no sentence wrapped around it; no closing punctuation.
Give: mmHg 70
